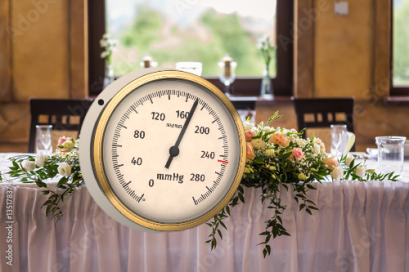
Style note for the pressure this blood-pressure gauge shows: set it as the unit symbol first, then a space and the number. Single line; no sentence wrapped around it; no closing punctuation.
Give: mmHg 170
